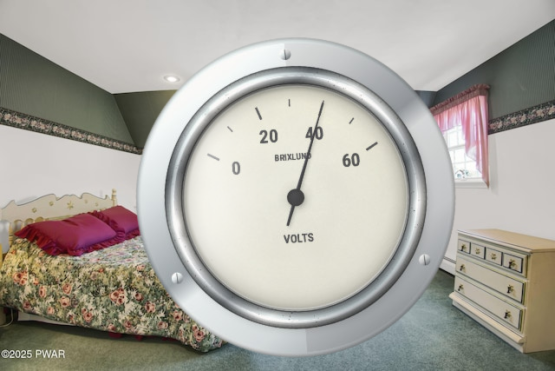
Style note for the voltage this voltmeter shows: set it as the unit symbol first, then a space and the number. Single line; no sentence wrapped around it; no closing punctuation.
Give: V 40
